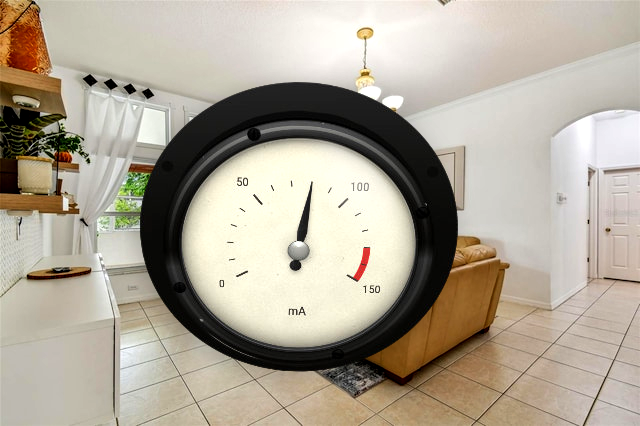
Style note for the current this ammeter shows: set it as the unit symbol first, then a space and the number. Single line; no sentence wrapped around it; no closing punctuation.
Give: mA 80
